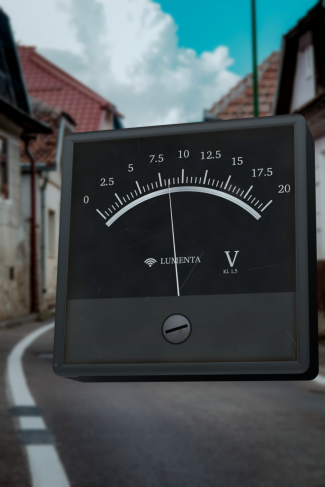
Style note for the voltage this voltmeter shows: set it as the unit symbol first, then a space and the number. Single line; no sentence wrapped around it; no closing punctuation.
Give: V 8.5
